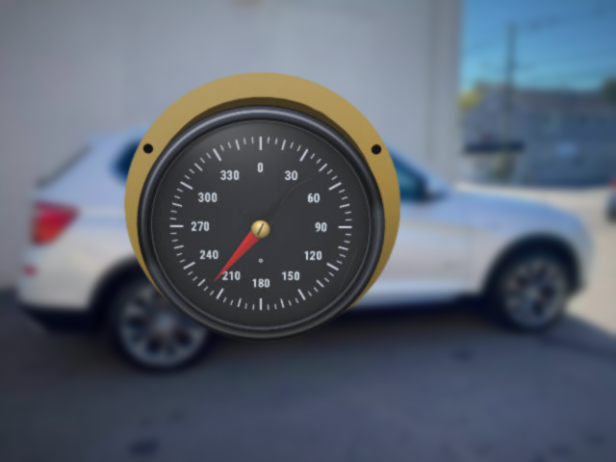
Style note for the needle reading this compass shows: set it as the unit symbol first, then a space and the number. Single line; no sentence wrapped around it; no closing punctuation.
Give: ° 220
